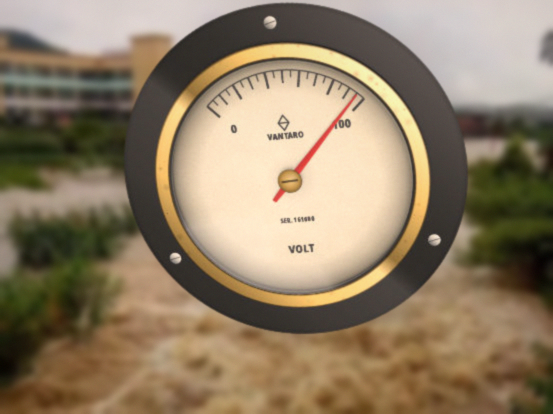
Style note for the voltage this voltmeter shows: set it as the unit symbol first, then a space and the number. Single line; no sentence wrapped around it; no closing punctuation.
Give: V 95
